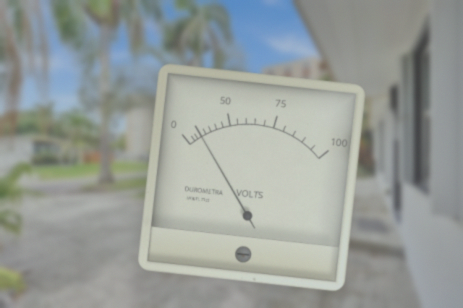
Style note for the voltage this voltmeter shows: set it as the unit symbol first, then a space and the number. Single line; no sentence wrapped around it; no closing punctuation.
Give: V 25
